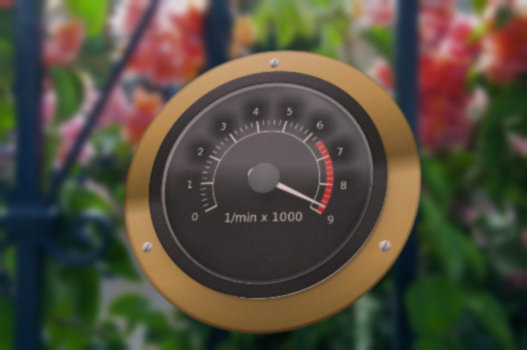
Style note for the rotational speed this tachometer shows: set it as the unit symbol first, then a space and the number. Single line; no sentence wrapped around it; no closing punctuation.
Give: rpm 8800
